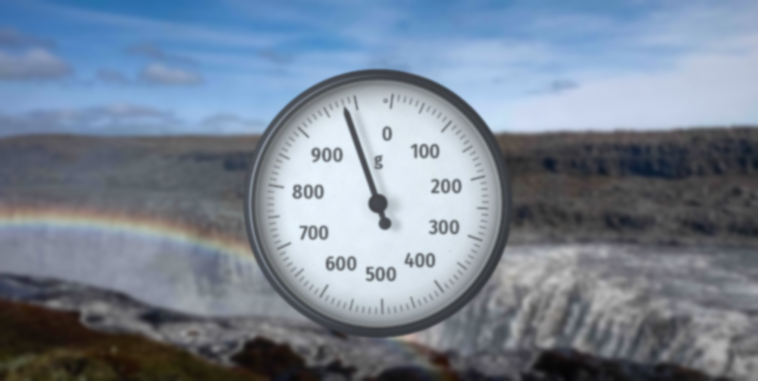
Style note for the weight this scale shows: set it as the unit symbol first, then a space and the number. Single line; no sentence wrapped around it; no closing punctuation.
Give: g 980
